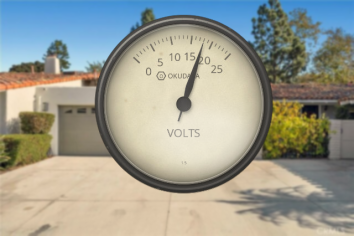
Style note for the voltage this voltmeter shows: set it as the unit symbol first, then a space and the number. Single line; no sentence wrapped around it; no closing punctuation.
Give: V 18
